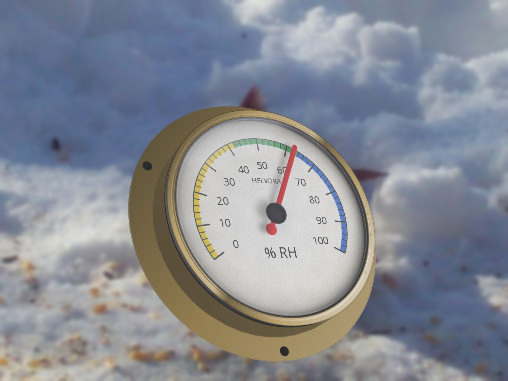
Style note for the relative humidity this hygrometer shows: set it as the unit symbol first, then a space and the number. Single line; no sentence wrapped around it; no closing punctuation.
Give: % 62
